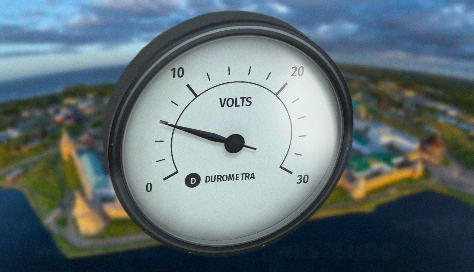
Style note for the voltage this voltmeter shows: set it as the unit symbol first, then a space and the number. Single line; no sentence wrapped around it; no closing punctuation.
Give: V 6
